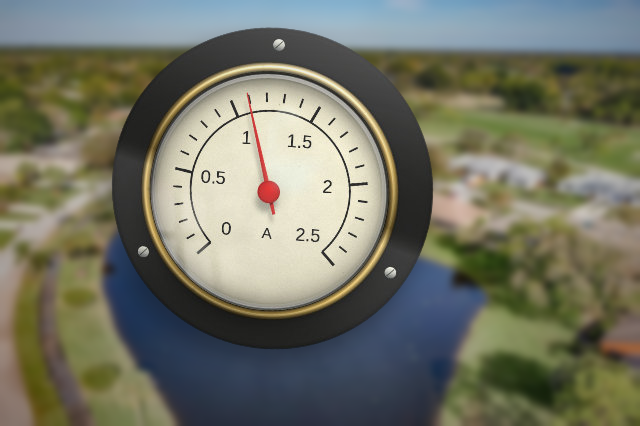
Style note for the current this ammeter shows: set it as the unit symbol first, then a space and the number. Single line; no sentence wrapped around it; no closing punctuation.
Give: A 1.1
